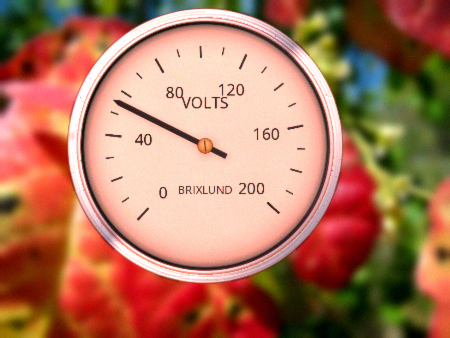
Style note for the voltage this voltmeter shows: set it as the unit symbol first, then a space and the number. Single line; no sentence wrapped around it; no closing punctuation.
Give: V 55
